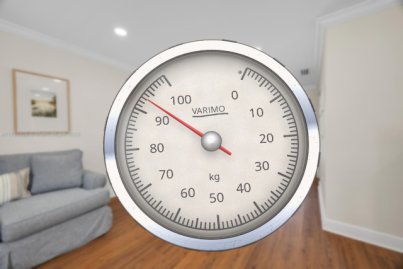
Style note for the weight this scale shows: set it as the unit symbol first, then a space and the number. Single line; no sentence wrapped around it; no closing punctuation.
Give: kg 93
